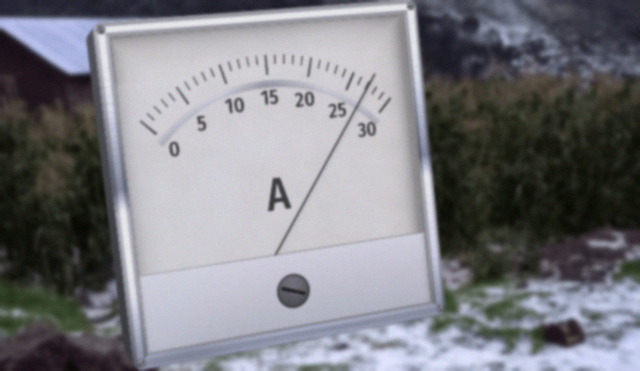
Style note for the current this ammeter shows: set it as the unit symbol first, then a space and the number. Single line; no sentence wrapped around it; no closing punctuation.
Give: A 27
